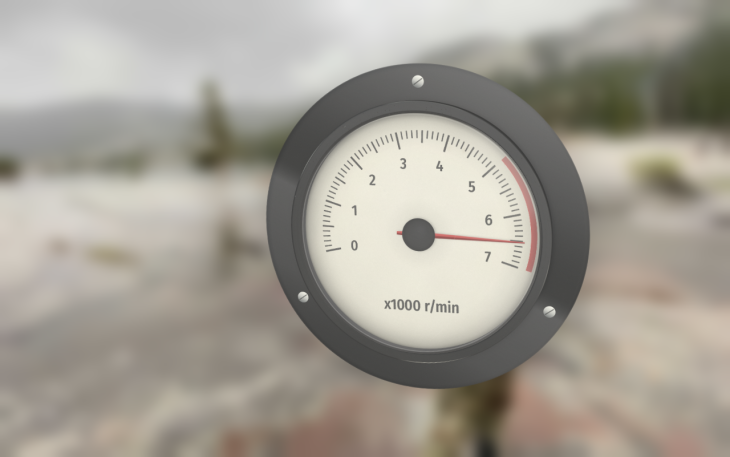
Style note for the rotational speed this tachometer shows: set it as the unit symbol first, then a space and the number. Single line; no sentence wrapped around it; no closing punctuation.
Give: rpm 6500
